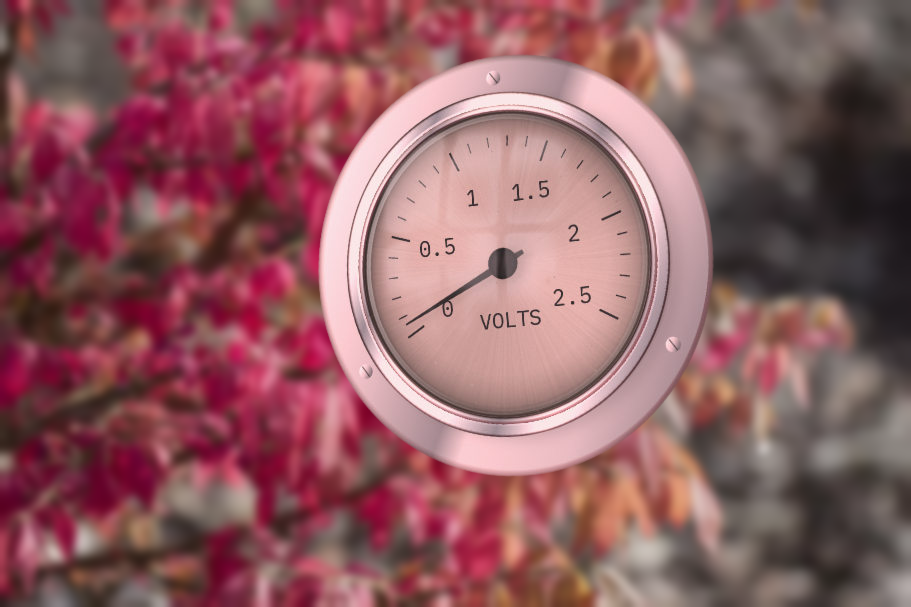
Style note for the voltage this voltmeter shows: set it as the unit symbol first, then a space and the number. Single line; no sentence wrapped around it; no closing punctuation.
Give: V 0.05
